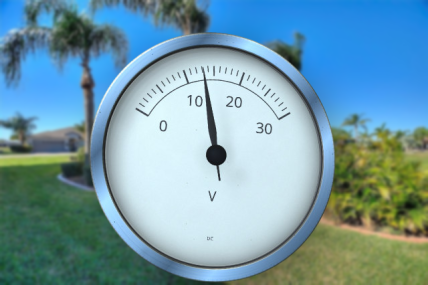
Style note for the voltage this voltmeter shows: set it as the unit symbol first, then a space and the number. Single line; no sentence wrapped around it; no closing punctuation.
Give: V 13
